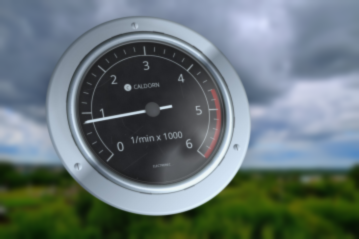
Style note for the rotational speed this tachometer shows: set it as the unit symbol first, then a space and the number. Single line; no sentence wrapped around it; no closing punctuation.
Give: rpm 800
